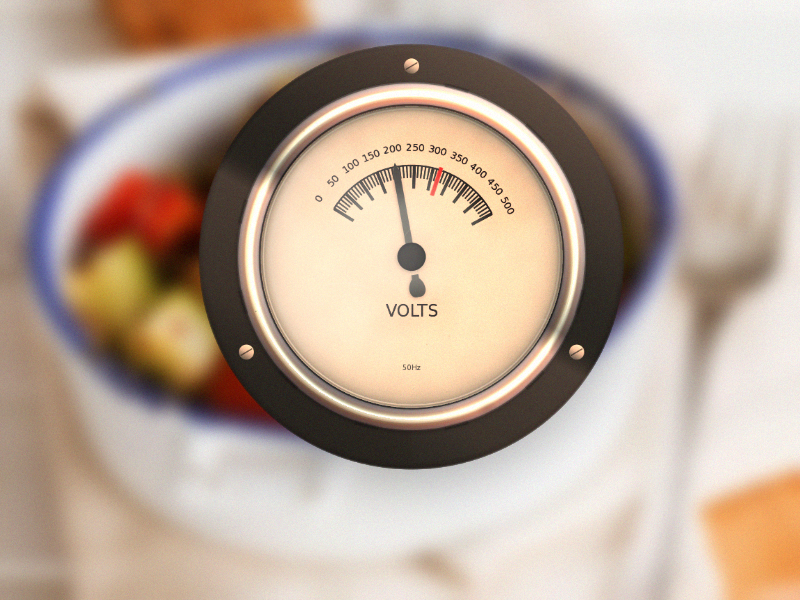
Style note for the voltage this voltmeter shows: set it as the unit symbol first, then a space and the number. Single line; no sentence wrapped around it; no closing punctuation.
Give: V 200
